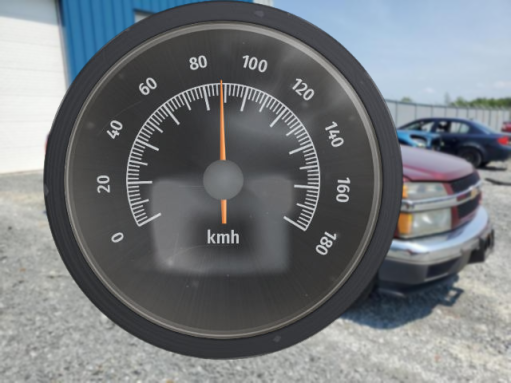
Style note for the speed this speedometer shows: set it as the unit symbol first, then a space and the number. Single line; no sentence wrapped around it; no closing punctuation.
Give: km/h 88
